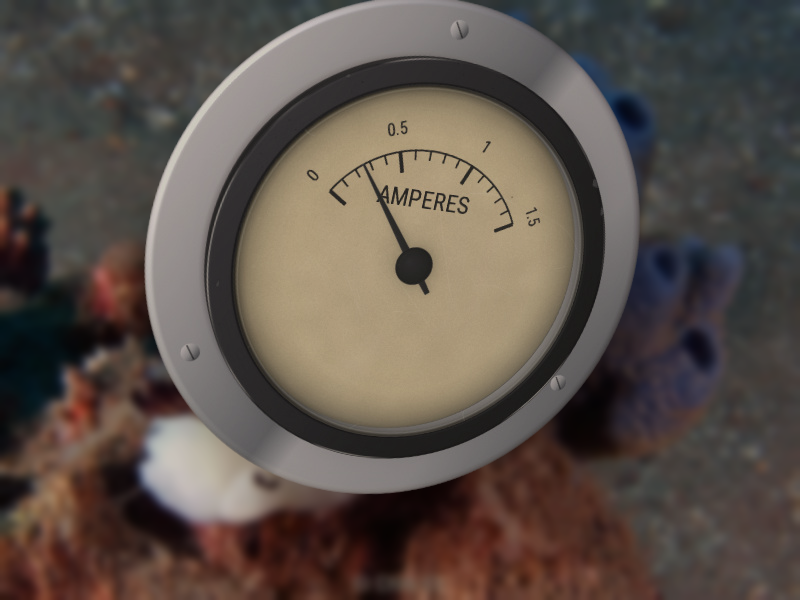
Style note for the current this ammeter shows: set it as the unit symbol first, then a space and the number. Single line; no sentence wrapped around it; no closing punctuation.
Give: A 0.25
